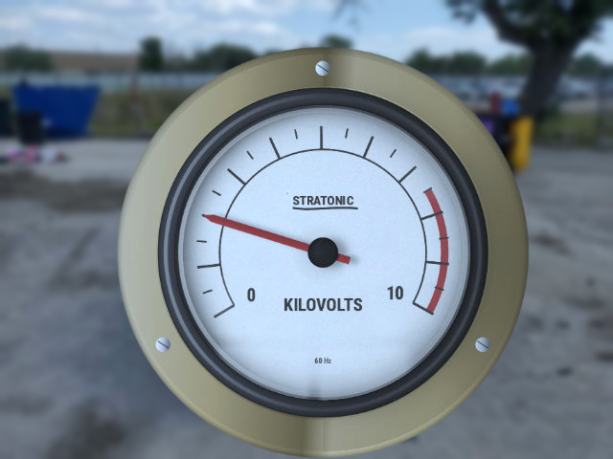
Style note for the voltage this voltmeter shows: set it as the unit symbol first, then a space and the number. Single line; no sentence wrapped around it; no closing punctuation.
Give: kV 2
